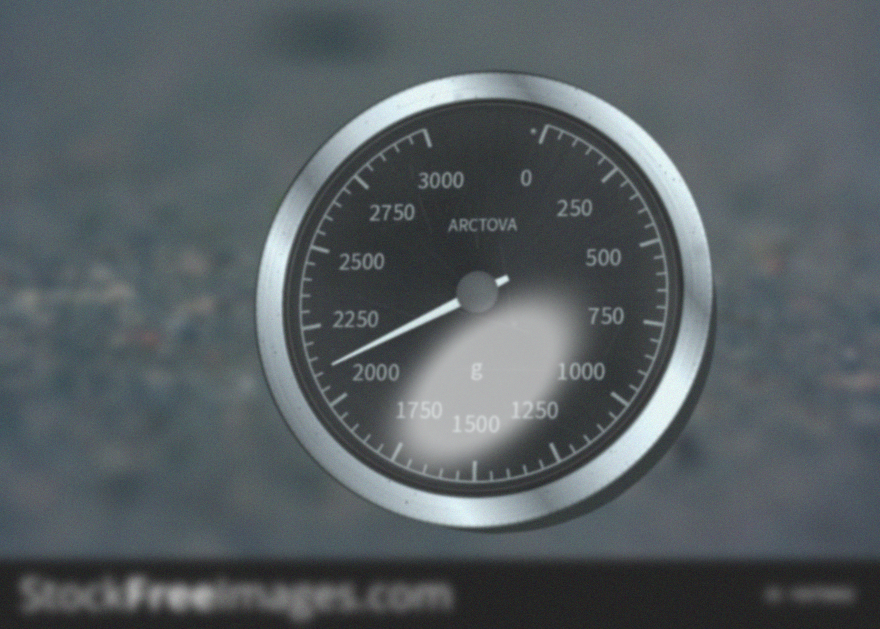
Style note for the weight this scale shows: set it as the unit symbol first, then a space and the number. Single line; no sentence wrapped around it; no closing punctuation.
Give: g 2100
